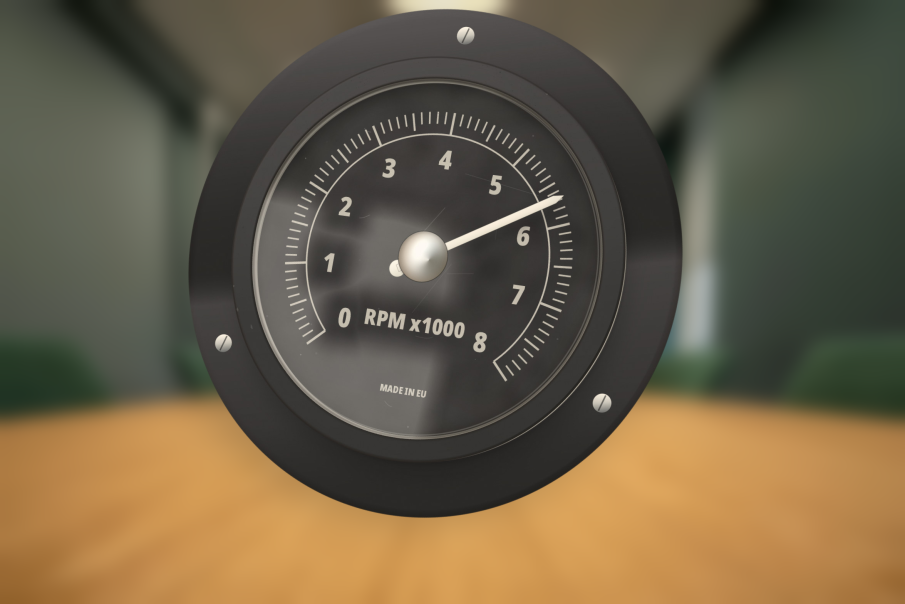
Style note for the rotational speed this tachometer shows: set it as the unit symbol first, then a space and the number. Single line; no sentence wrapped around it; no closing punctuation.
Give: rpm 5700
